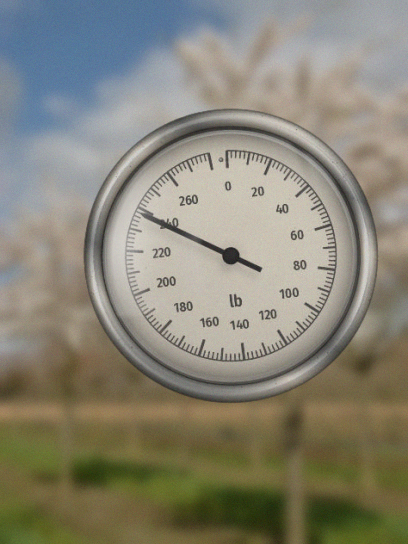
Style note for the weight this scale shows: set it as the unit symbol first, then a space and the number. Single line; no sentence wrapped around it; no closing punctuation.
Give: lb 238
